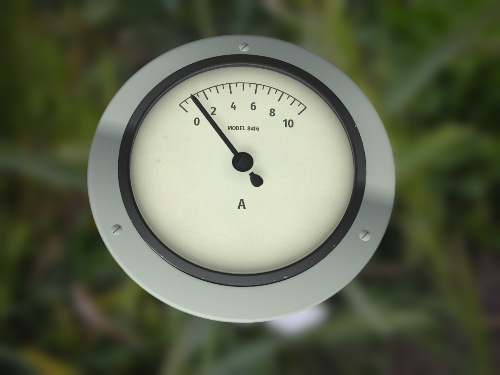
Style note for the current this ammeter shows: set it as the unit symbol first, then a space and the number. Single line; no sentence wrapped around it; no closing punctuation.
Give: A 1
